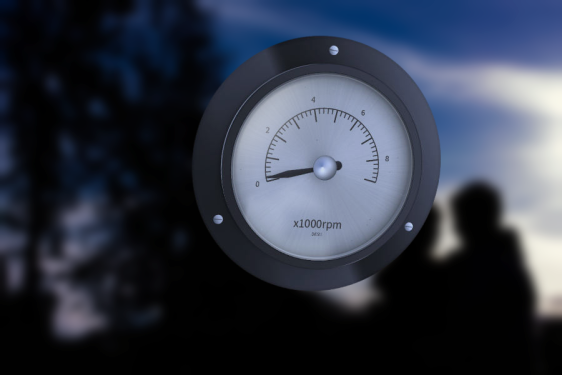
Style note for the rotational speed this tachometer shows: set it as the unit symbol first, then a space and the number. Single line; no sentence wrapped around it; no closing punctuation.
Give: rpm 200
